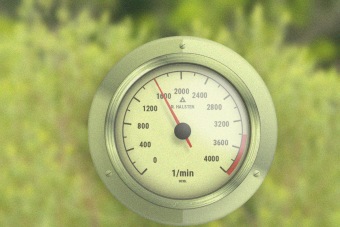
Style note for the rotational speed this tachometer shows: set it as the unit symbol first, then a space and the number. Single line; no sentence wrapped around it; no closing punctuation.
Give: rpm 1600
